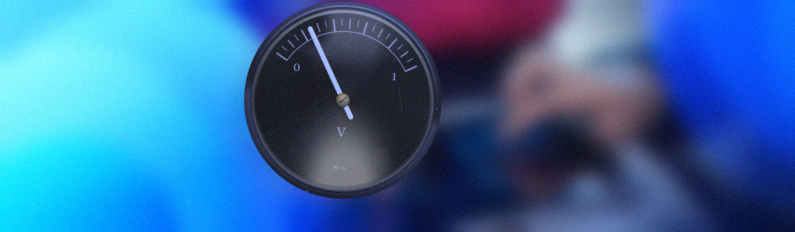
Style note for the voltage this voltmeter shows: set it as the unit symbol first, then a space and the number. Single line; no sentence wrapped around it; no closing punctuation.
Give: V 0.25
